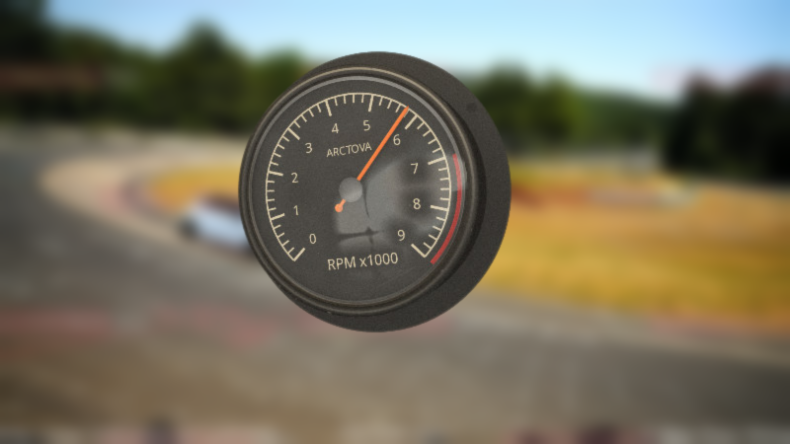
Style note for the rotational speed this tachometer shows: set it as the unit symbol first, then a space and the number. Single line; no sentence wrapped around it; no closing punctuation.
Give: rpm 5800
